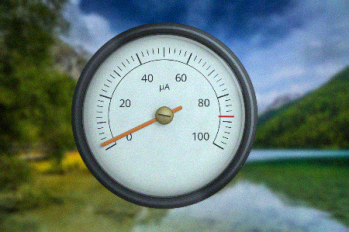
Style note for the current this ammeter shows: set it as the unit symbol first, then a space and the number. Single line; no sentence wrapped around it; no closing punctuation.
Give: µA 2
